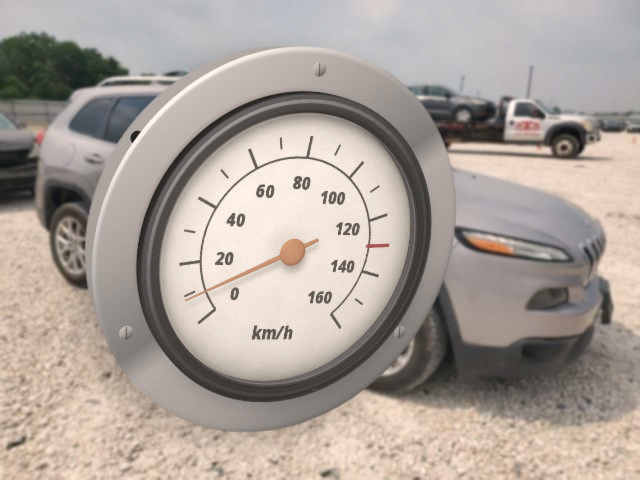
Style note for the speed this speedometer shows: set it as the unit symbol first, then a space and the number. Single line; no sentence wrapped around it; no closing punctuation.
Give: km/h 10
